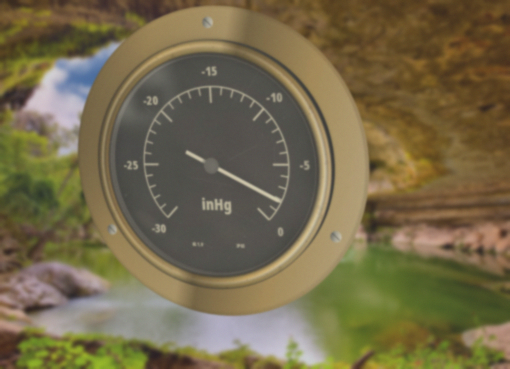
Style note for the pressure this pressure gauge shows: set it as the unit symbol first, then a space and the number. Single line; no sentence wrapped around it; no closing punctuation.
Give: inHg -2
